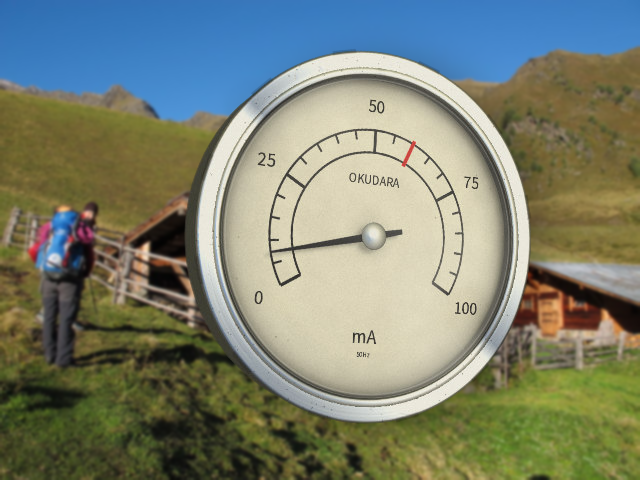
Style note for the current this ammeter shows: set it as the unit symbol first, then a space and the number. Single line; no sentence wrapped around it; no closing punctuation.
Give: mA 7.5
